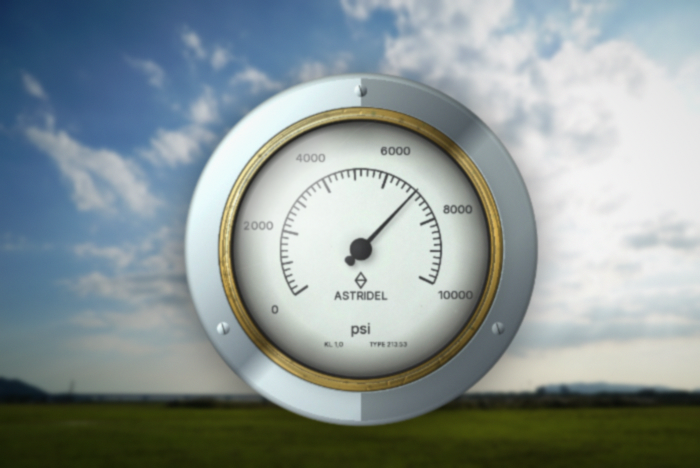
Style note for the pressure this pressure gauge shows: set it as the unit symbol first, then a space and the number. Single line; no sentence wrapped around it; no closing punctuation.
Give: psi 7000
